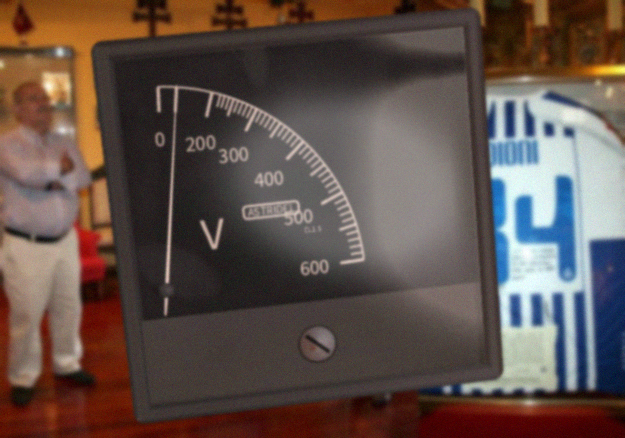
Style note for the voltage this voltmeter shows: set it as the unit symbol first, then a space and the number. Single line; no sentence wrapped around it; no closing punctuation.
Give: V 100
